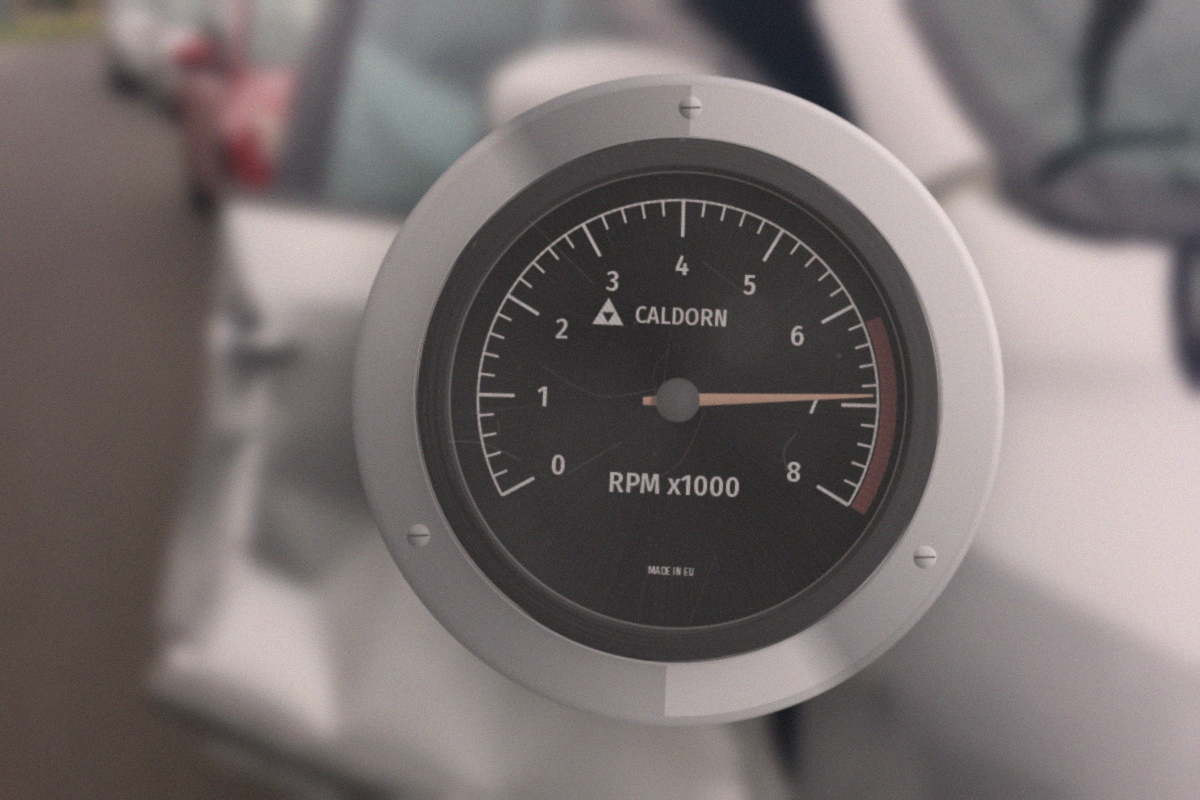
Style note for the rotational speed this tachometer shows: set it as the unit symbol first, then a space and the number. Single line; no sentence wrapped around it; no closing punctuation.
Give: rpm 6900
